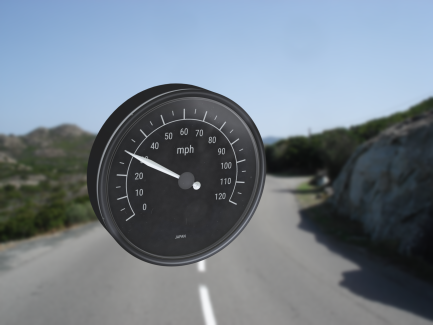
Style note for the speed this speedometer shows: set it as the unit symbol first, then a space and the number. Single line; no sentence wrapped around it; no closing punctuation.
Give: mph 30
